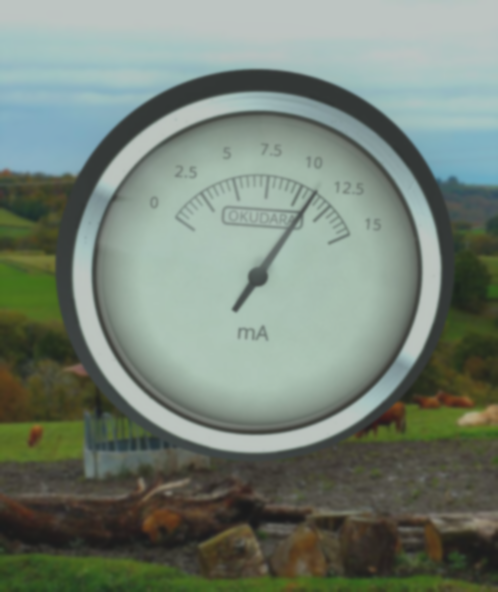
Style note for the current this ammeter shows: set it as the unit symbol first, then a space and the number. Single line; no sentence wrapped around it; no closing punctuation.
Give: mA 11
